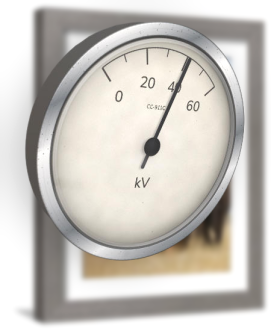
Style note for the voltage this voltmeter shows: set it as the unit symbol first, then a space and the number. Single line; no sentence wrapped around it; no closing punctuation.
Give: kV 40
